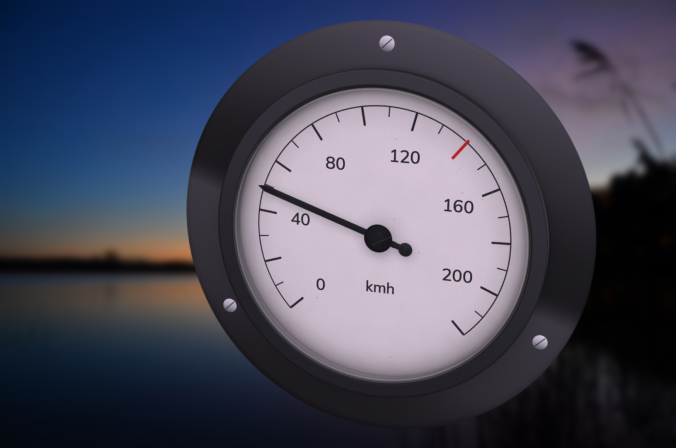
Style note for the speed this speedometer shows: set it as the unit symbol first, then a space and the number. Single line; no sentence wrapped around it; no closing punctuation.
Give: km/h 50
